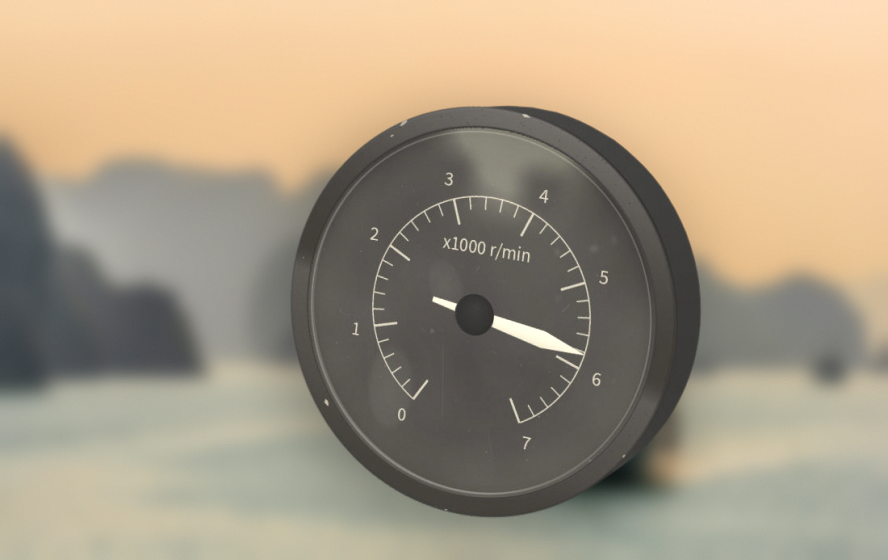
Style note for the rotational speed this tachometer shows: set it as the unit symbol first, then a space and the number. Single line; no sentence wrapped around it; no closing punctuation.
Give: rpm 5800
